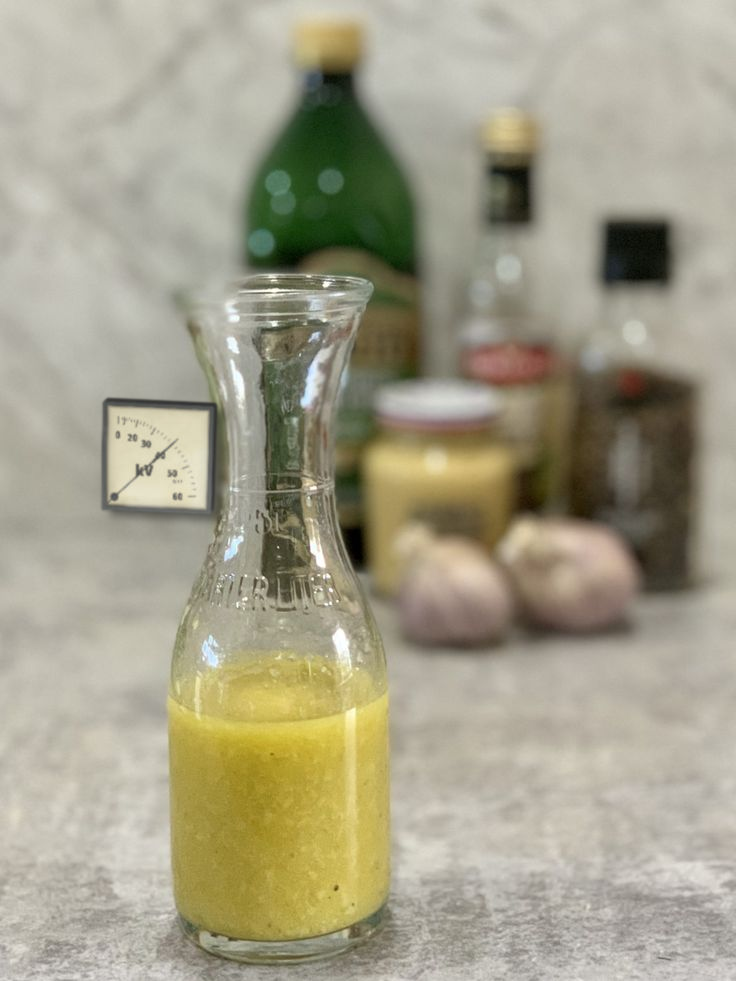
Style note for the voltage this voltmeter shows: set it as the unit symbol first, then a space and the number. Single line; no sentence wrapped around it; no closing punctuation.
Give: kV 40
